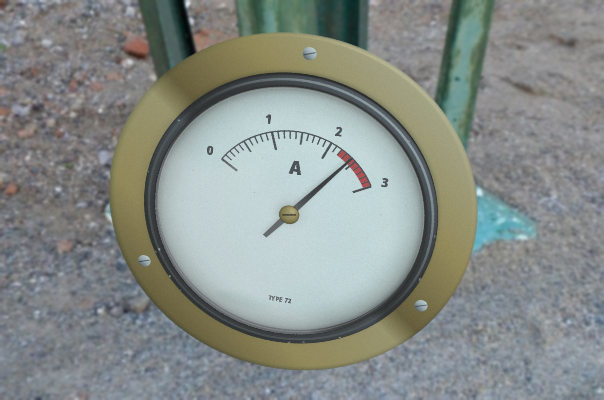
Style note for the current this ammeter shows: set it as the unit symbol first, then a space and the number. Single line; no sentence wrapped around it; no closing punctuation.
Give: A 2.4
